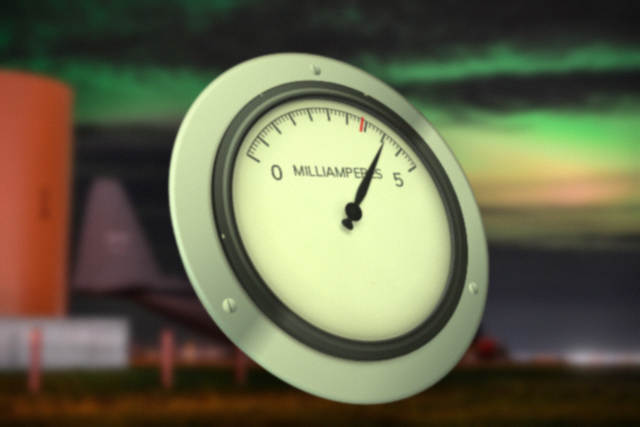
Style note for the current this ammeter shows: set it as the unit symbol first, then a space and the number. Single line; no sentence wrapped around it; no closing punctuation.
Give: mA 4
